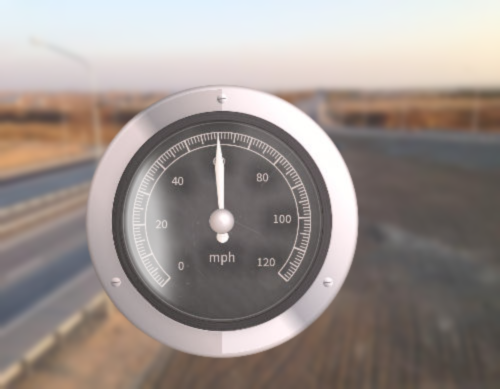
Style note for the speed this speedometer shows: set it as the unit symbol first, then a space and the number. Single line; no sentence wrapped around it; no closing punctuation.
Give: mph 60
